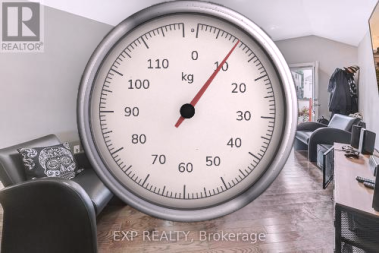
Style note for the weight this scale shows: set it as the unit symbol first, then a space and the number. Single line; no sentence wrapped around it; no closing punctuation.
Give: kg 10
